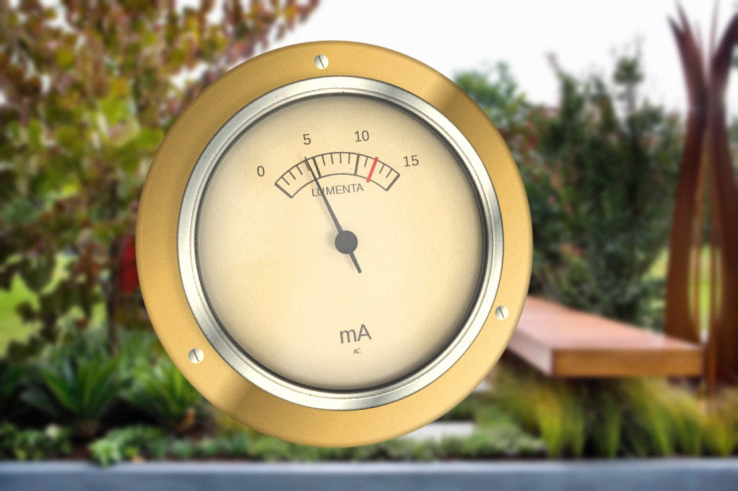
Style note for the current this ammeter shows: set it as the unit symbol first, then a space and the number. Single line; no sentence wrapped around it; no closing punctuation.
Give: mA 4
